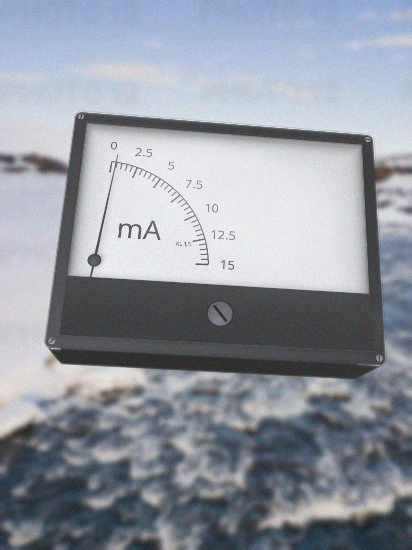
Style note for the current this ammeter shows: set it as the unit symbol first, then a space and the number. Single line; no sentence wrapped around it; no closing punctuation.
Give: mA 0.5
